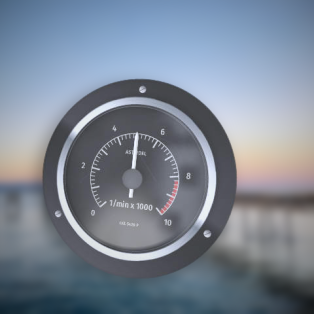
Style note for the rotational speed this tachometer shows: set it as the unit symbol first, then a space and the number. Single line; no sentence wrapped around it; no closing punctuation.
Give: rpm 5000
